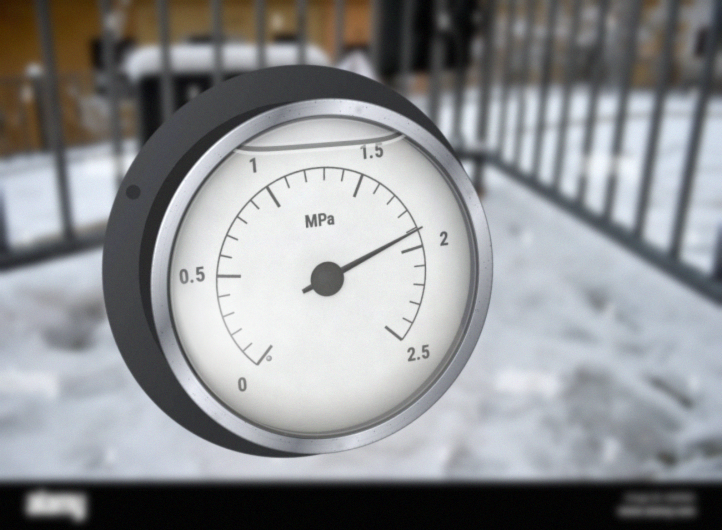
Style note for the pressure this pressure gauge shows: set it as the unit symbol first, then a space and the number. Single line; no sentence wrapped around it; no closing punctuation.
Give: MPa 1.9
